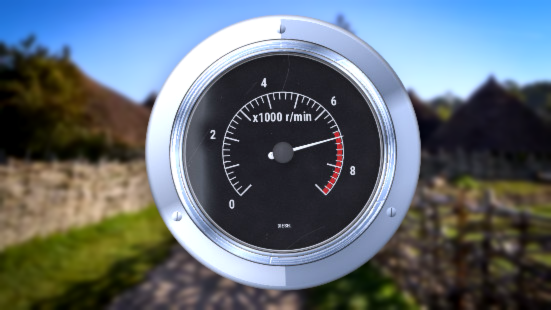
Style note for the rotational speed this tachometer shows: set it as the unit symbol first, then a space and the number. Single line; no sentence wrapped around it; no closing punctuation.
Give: rpm 7000
